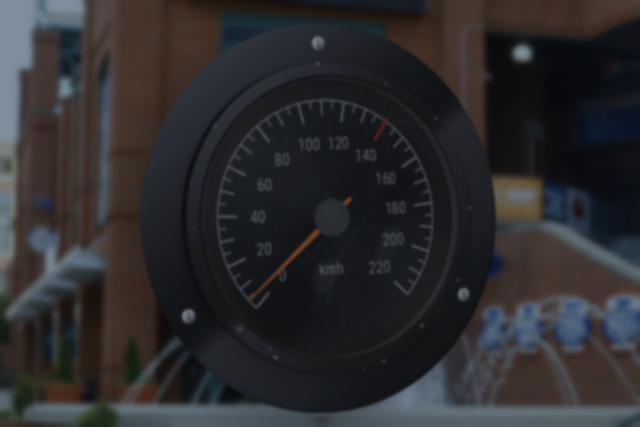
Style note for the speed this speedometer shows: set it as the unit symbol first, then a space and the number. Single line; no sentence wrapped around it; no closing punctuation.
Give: km/h 5
